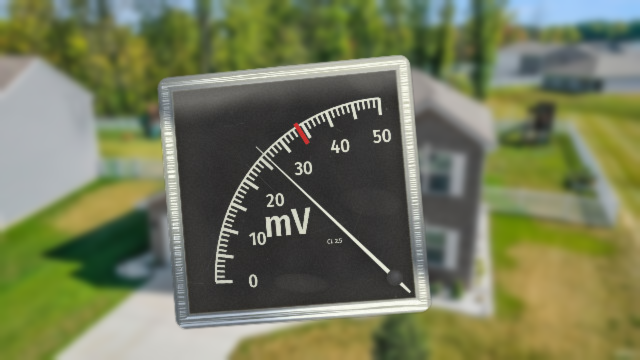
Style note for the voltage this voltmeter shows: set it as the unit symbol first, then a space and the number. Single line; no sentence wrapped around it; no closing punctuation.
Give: mV 26
